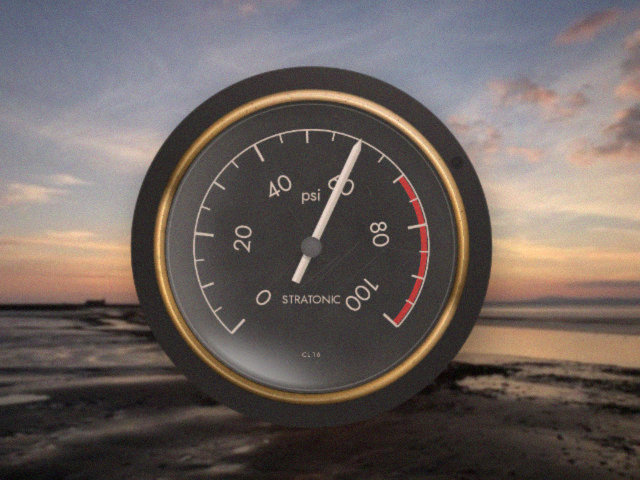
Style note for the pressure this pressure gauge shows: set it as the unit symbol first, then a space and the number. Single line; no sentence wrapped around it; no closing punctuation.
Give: psi 60
